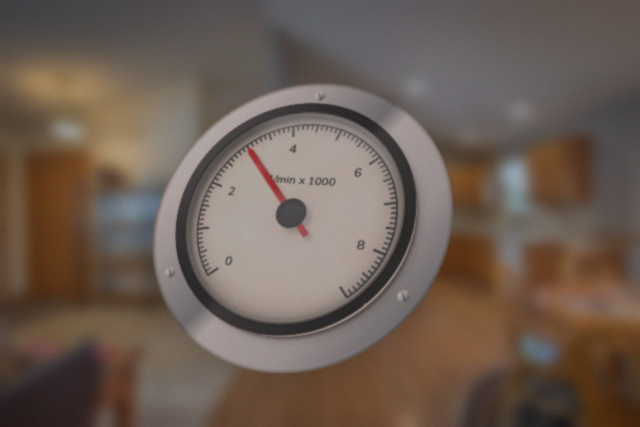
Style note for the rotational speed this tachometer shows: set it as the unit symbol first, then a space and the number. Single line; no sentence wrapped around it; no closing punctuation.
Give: rpm 3000
